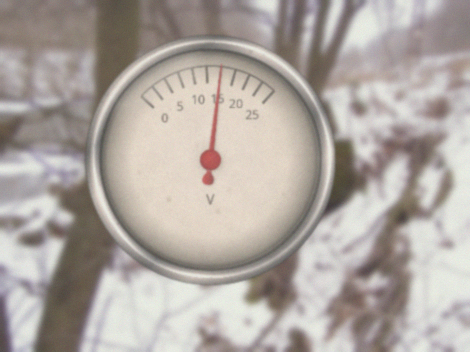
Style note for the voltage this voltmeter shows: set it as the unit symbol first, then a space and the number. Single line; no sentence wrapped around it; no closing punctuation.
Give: V 15
